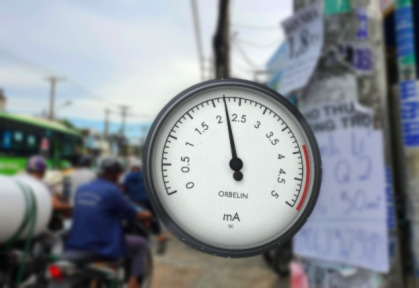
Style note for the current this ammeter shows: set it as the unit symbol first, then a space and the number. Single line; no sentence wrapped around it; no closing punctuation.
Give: mA 2.2
